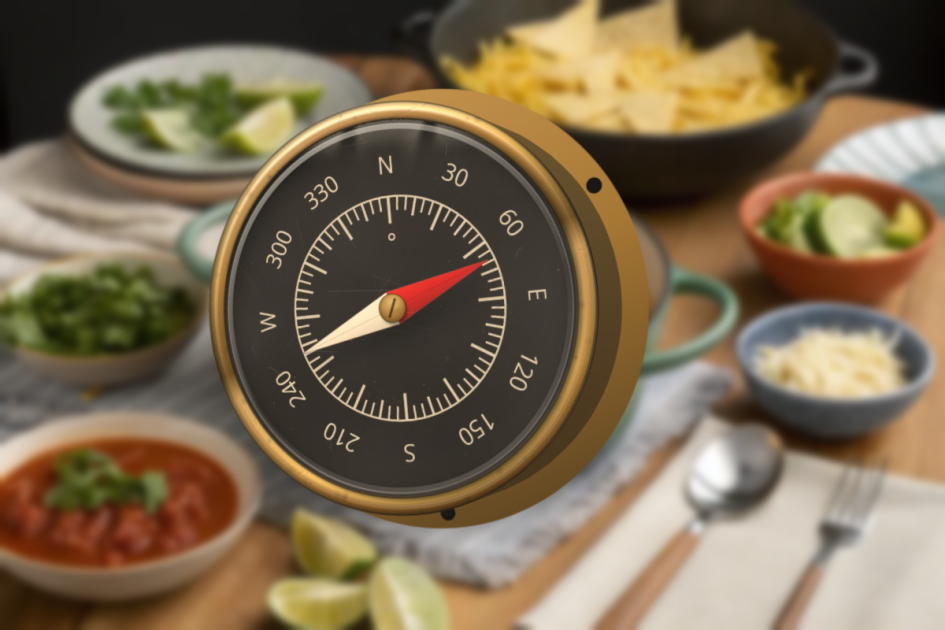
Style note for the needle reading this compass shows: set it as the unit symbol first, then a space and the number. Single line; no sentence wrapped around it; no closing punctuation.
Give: ° 70
